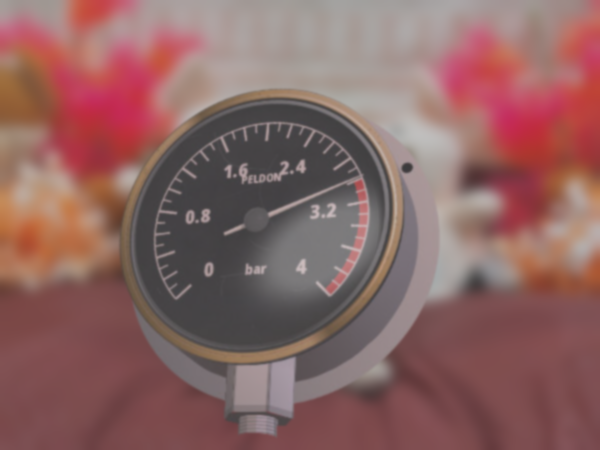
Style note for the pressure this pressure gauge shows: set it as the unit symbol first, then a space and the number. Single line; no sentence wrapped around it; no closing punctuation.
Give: bar 3
